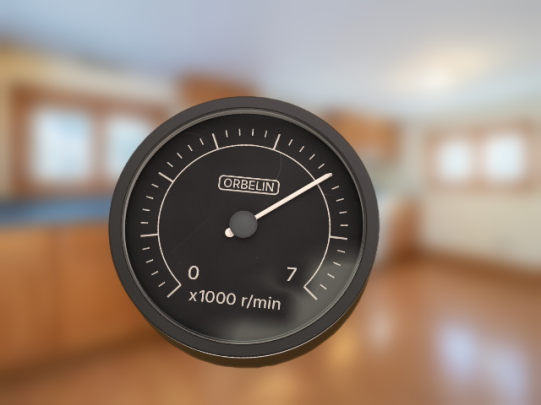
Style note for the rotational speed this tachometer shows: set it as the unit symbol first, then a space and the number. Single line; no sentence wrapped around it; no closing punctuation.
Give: rpm 5000
